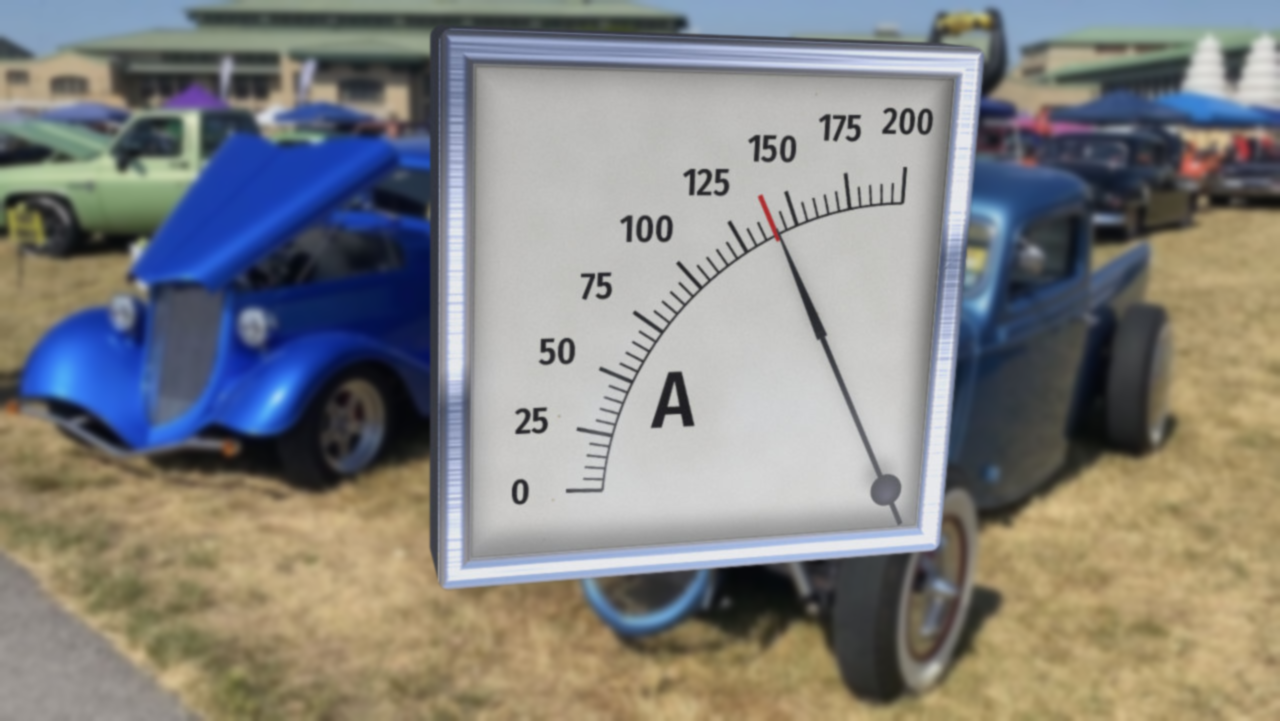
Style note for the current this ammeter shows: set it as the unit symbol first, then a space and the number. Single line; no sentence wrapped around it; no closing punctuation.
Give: A 140
